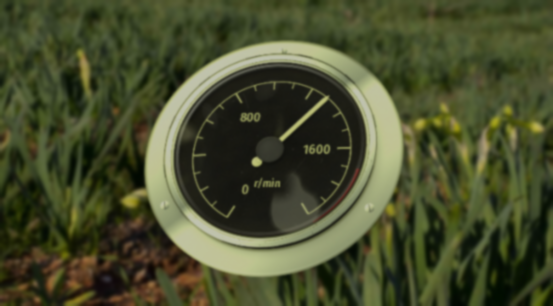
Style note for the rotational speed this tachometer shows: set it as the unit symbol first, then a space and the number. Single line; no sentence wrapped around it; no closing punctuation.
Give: rpm 1300
